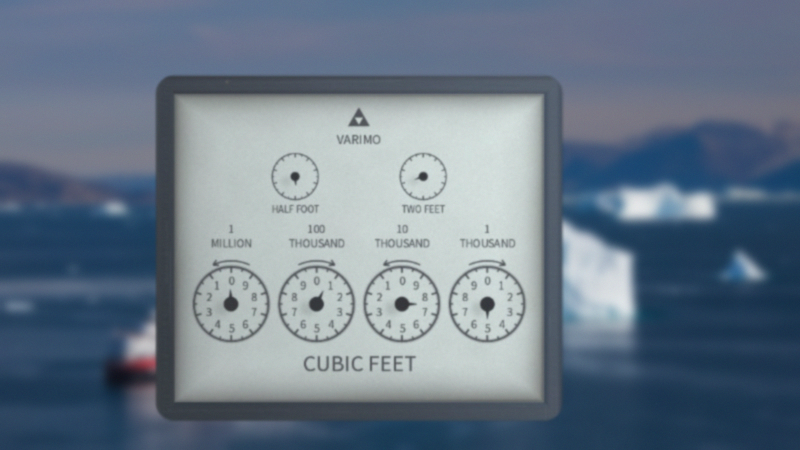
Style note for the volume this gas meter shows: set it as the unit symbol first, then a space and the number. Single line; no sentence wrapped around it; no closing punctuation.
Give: ft³ 7500
